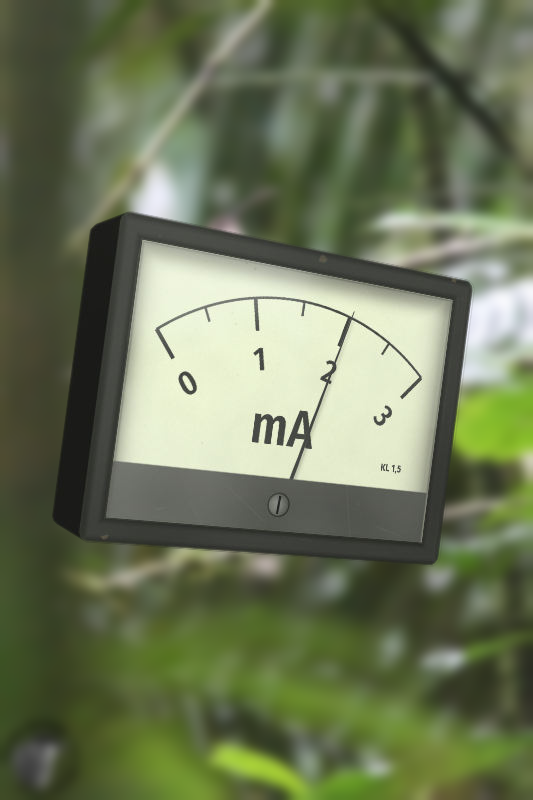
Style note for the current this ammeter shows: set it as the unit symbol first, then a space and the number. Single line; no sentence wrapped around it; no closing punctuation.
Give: mA 2
